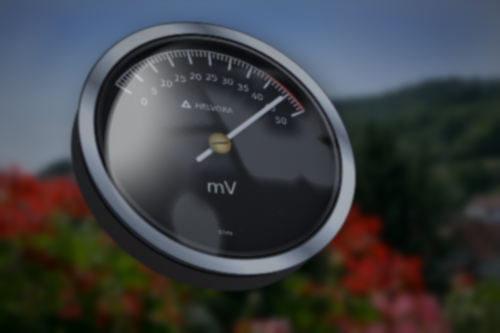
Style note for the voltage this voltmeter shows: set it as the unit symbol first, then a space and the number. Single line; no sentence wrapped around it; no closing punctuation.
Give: mV 45
